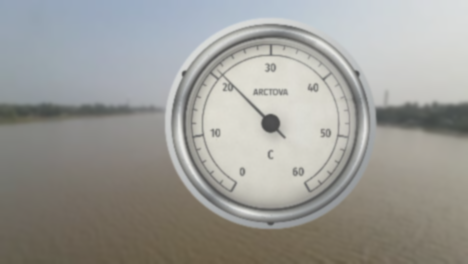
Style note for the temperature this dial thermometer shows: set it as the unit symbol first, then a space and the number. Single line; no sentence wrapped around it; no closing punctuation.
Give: °C 21
